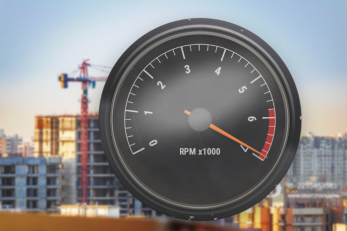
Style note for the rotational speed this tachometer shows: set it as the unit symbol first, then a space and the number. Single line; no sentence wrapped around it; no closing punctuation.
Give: rpm 6900
